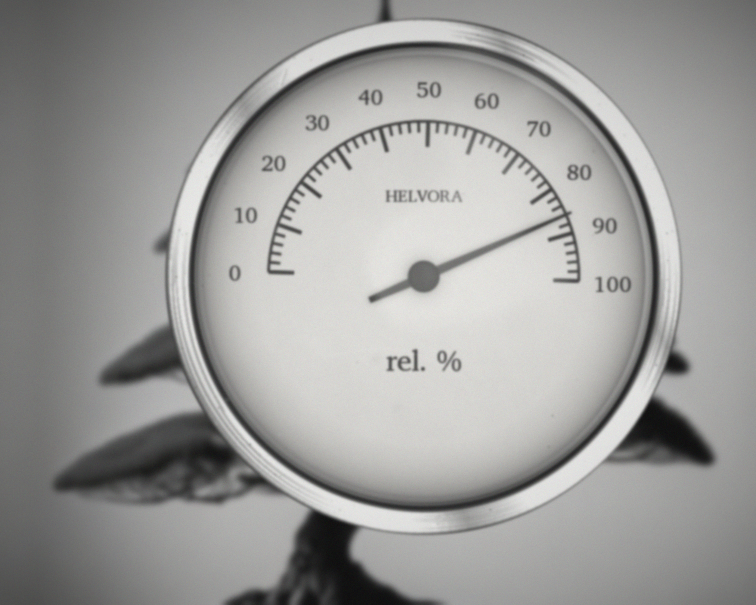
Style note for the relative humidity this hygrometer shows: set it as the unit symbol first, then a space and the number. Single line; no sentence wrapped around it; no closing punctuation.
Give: % 86
